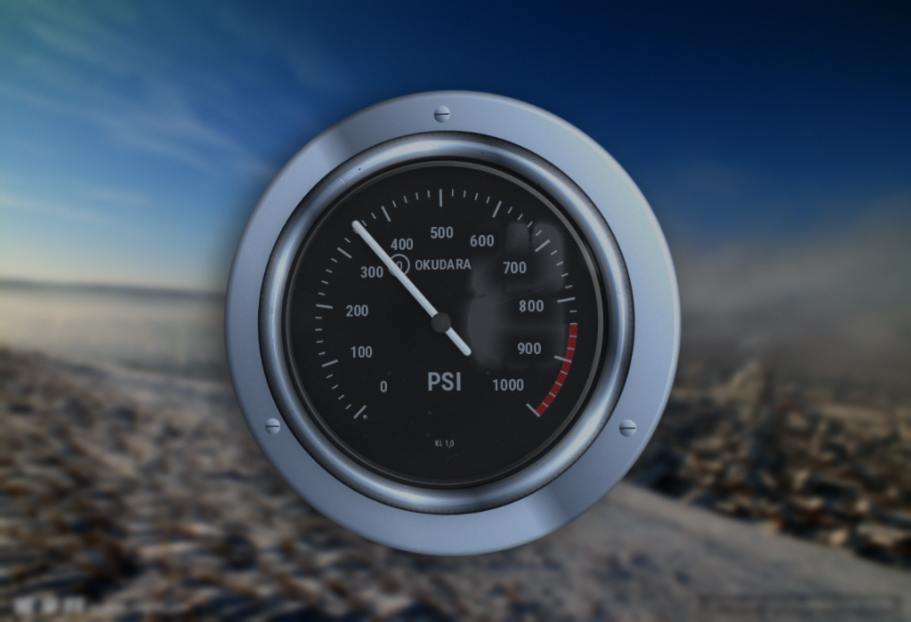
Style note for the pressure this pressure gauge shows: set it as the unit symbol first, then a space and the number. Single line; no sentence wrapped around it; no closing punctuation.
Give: psi 350
